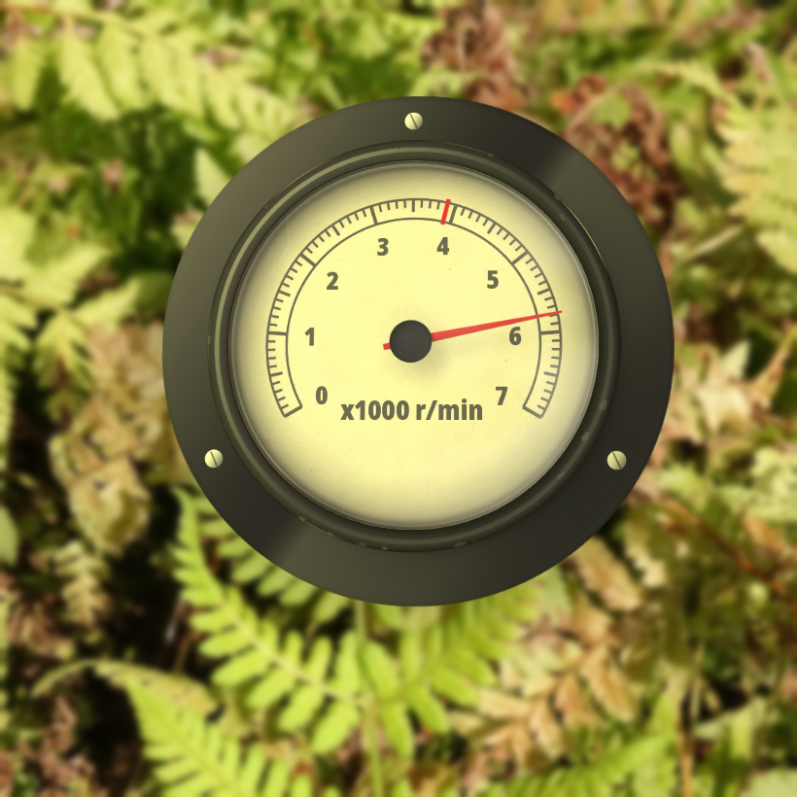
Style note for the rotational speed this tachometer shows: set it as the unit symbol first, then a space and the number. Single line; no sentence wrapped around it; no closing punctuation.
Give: rpm 5800
